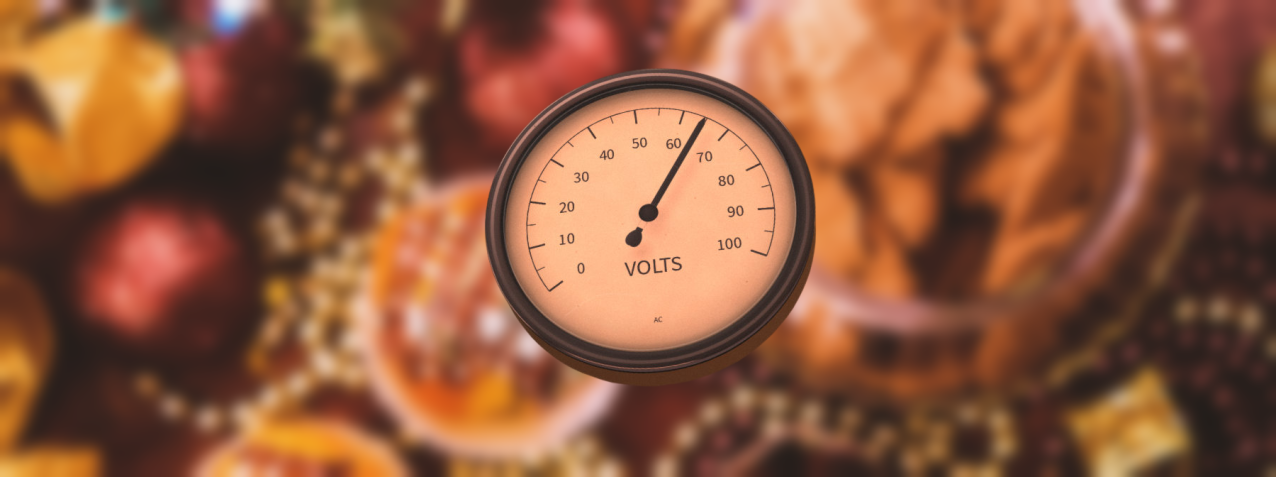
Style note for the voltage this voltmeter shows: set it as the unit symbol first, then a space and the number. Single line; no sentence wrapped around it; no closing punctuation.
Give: V 65
